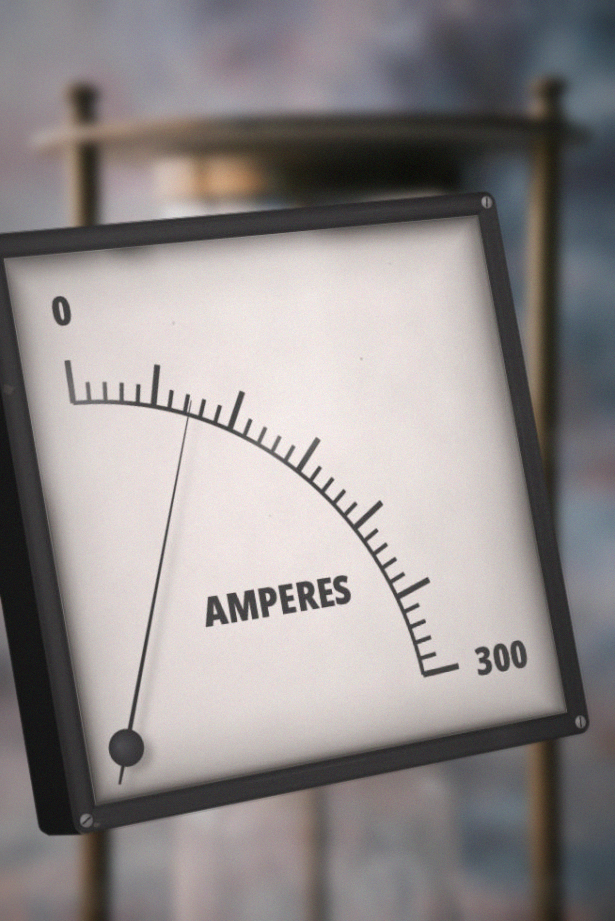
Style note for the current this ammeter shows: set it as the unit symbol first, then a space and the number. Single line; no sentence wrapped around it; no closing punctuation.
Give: A 70
